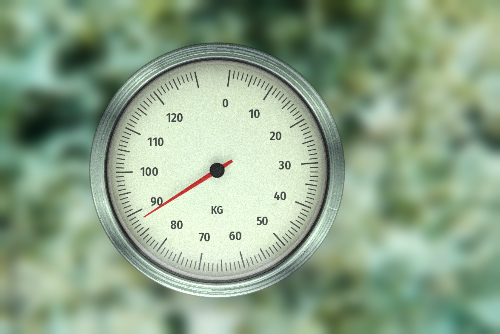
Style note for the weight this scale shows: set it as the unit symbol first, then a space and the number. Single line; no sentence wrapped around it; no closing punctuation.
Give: kg 88
